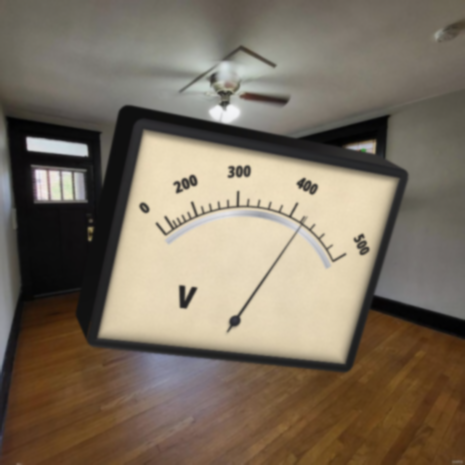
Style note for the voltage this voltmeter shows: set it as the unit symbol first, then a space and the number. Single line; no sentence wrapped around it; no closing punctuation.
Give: V 420
